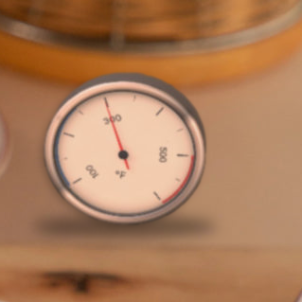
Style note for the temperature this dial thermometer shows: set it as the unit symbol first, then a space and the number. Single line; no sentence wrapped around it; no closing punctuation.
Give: °F 300
